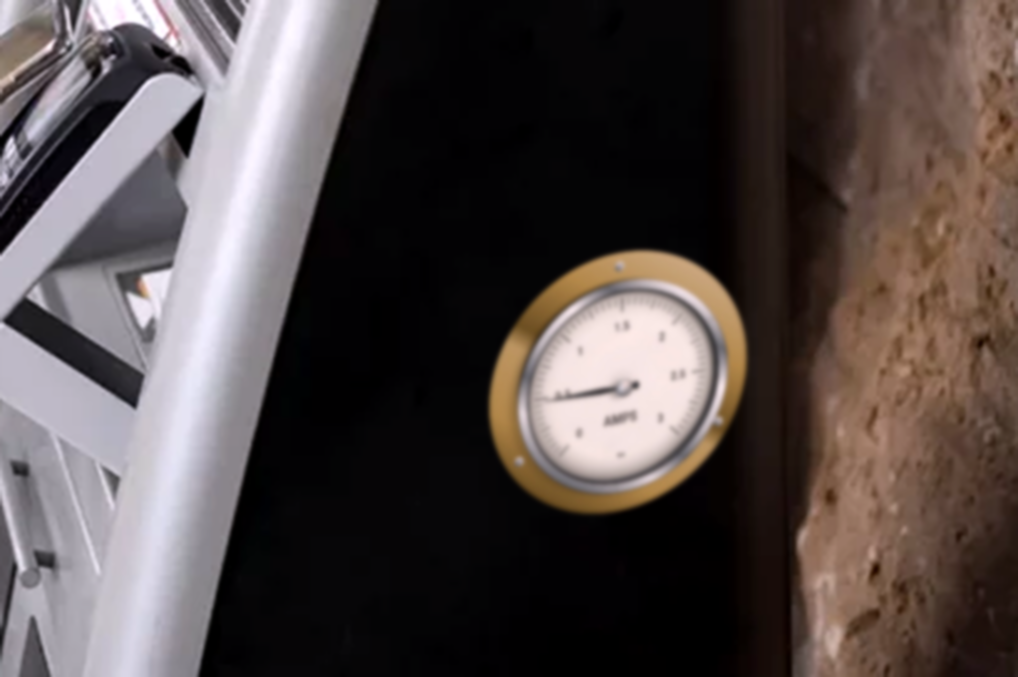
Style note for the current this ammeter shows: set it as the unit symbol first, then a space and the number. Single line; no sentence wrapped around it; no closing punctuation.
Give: A 0.5
